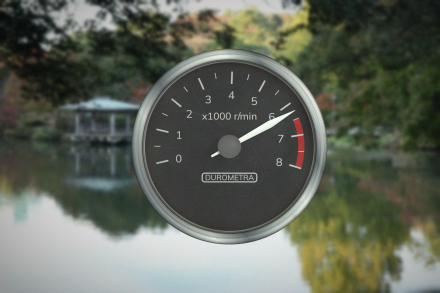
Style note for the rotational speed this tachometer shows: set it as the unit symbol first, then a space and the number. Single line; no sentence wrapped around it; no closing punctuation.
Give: rpm 6250
